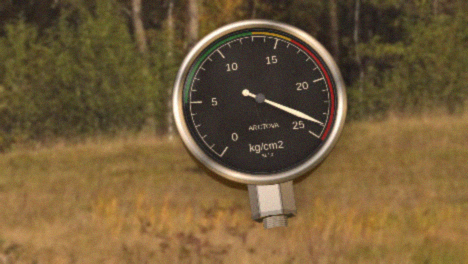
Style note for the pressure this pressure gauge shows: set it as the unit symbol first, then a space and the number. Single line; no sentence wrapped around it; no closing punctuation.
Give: kg/cm² 24
